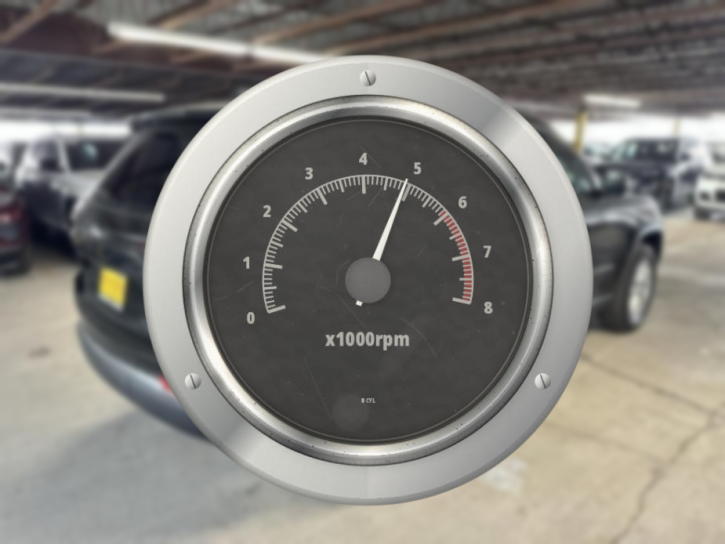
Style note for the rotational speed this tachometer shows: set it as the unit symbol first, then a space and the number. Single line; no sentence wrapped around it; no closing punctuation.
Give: rpm 4900
